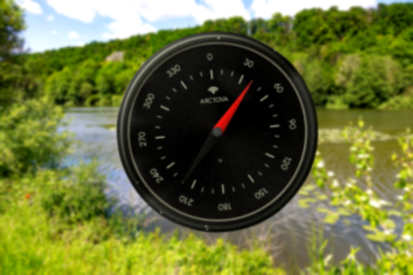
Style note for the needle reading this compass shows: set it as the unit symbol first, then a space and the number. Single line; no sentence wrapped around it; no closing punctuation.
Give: ° 40
